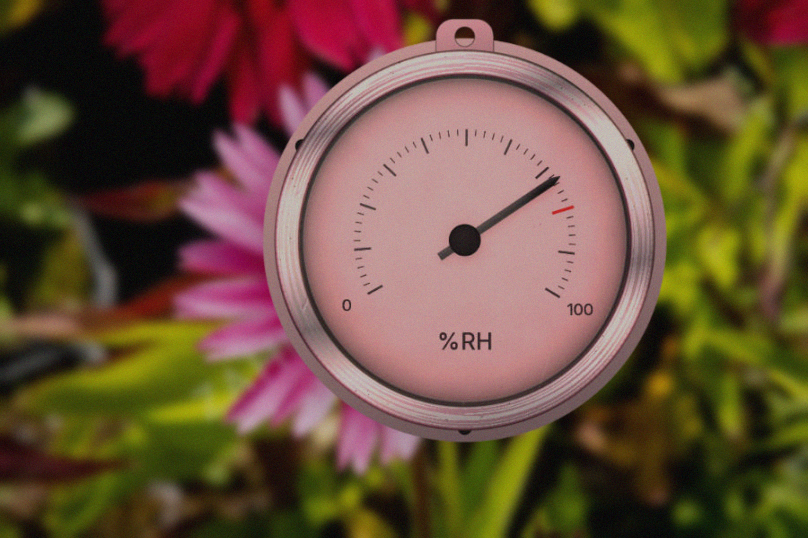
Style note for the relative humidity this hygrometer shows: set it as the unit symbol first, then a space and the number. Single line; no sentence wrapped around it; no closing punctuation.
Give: % 73
